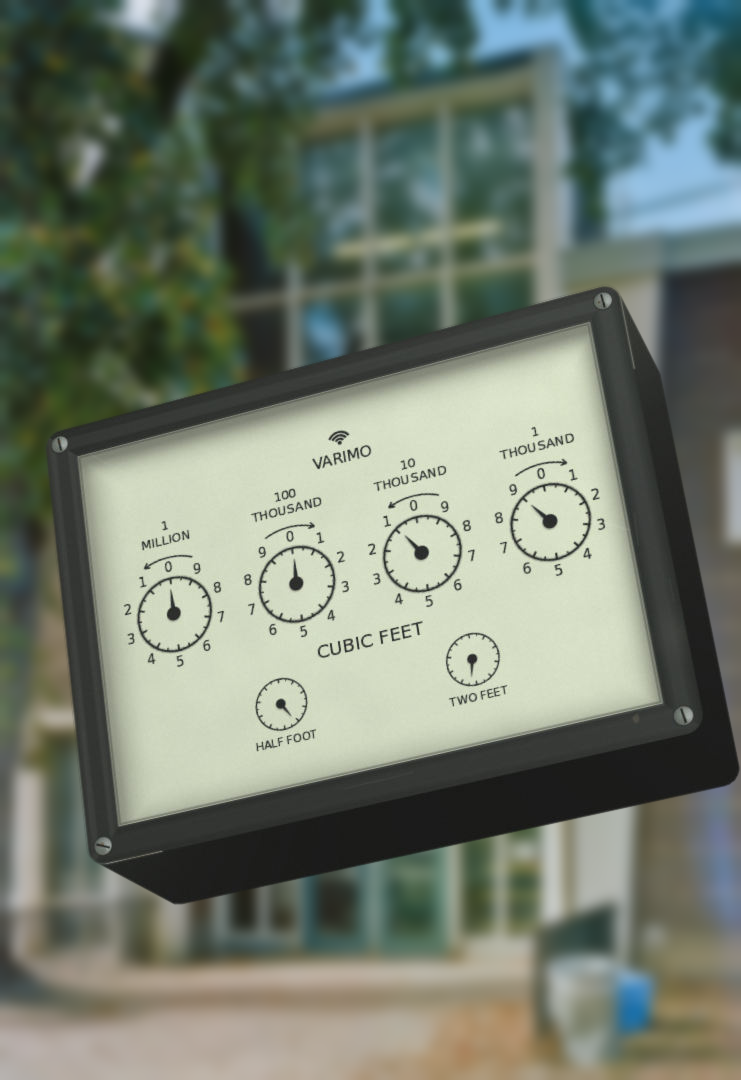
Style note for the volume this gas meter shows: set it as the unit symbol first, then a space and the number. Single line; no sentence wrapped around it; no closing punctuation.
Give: ft³ 900
